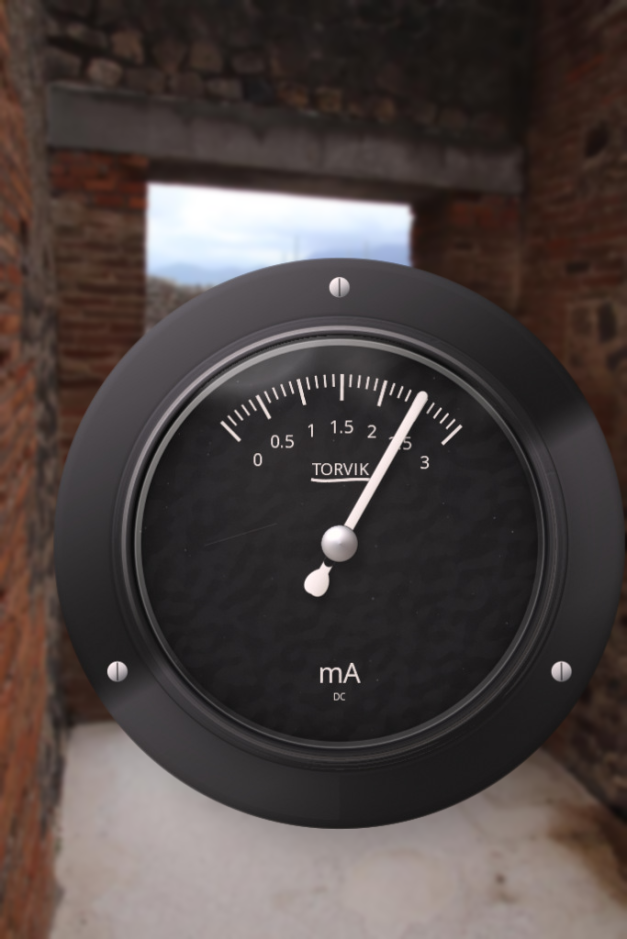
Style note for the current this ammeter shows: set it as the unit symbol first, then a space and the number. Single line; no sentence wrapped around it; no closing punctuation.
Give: mA 2.45
